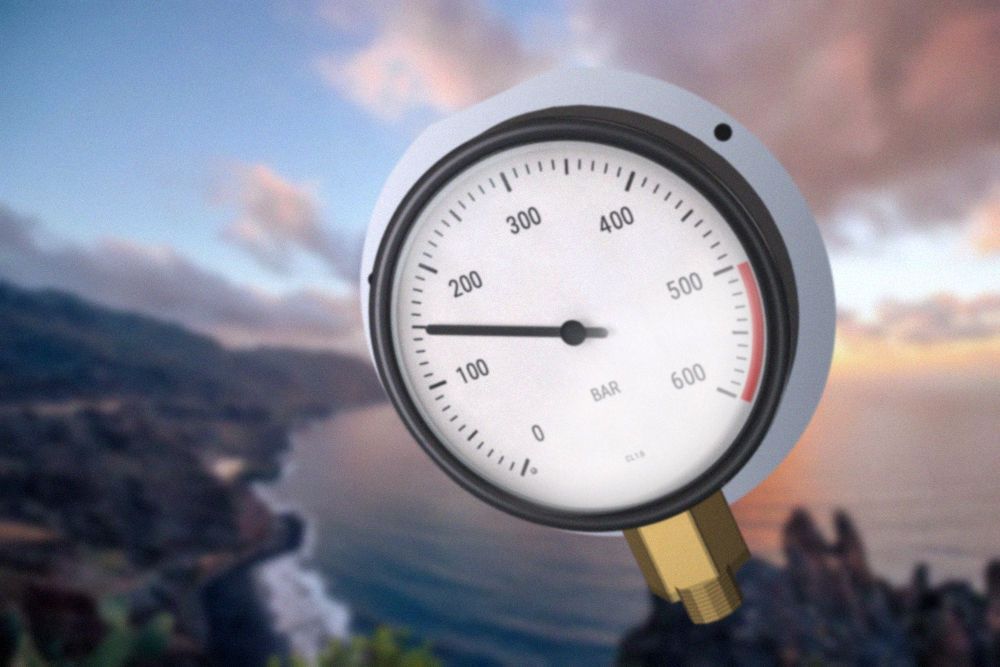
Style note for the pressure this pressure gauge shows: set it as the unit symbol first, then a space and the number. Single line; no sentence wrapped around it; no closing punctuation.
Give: bar 150
